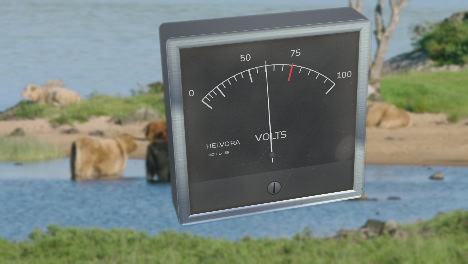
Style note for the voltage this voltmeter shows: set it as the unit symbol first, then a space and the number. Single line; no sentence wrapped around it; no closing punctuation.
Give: V 60
